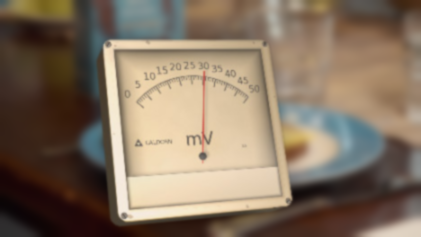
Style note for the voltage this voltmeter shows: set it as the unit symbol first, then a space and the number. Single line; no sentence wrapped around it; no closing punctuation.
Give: mV 30
